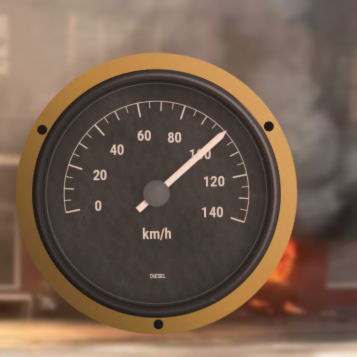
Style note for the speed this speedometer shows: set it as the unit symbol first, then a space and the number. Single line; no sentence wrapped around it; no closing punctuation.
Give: km/h 100
